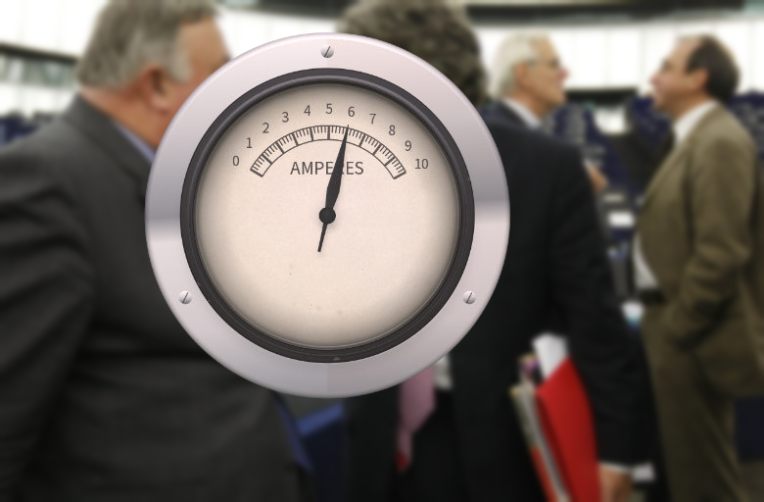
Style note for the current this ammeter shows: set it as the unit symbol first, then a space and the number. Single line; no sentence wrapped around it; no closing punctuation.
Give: A 6
